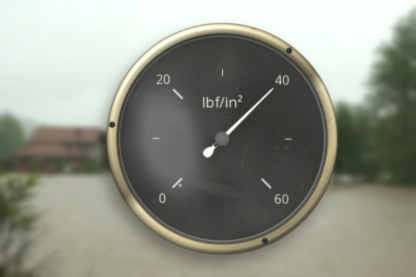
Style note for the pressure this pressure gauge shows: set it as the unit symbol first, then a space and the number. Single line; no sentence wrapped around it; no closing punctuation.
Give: psi 40
